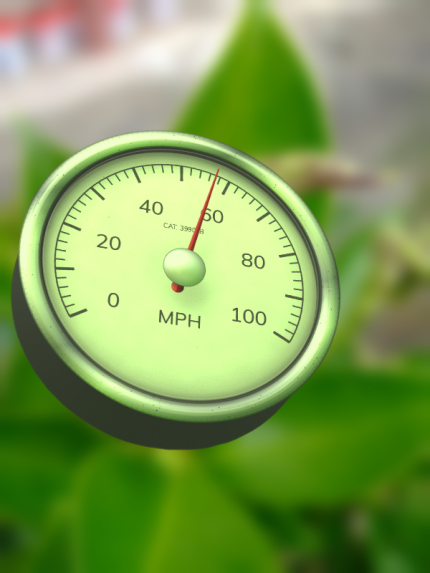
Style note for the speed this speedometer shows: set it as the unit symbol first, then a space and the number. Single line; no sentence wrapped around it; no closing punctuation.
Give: mph 57
